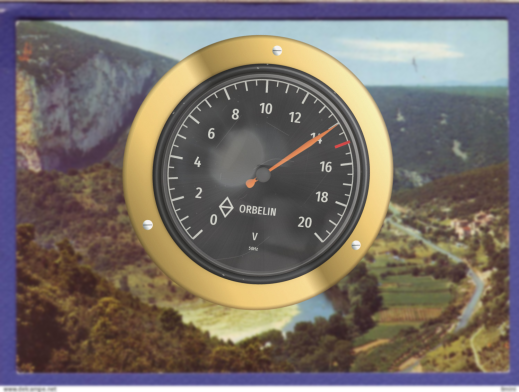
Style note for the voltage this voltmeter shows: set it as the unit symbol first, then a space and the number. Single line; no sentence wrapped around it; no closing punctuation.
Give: V 14
